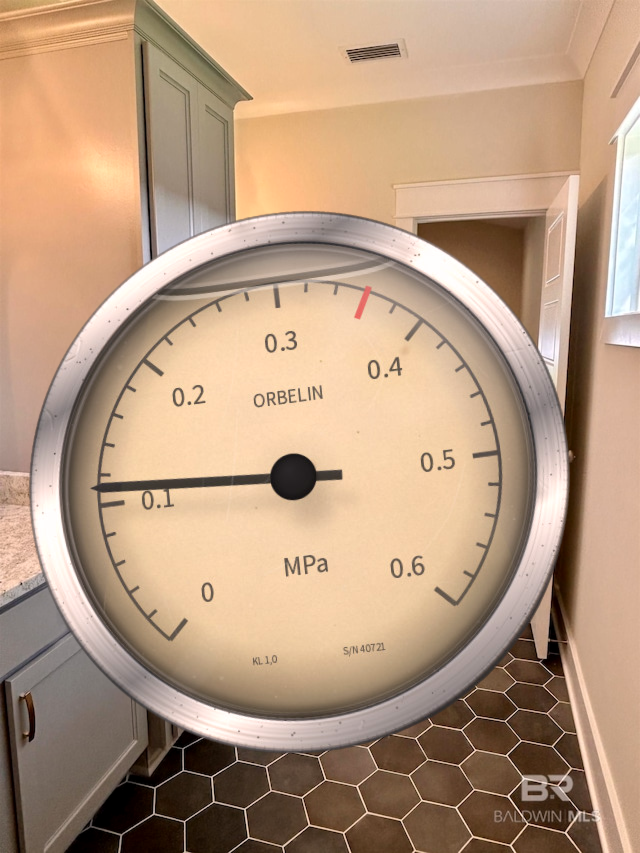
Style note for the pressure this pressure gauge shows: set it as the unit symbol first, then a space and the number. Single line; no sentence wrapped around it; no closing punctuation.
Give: MPa 0.11
